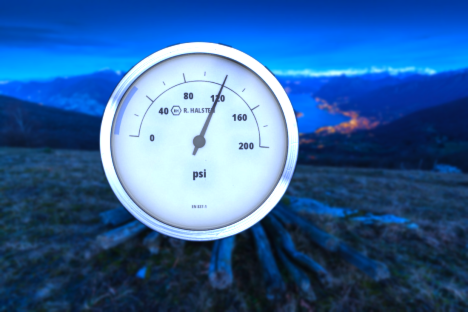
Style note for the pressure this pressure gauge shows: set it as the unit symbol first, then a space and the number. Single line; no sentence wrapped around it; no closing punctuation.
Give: psi 120
